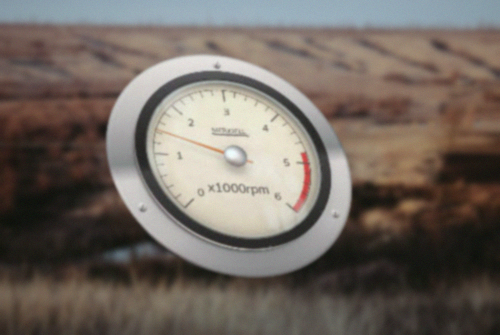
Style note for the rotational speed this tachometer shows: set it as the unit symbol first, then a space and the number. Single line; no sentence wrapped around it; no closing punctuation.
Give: rpm 1400
